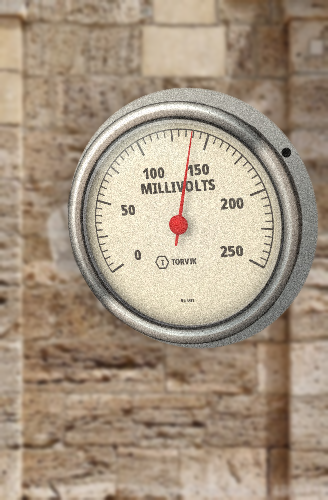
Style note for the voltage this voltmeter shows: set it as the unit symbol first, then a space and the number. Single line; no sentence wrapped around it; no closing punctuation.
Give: mV 140
